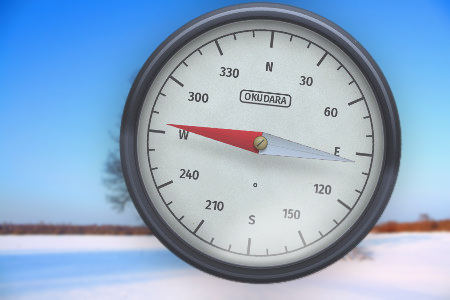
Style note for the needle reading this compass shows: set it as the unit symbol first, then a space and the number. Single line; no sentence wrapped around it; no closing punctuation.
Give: ° 275
